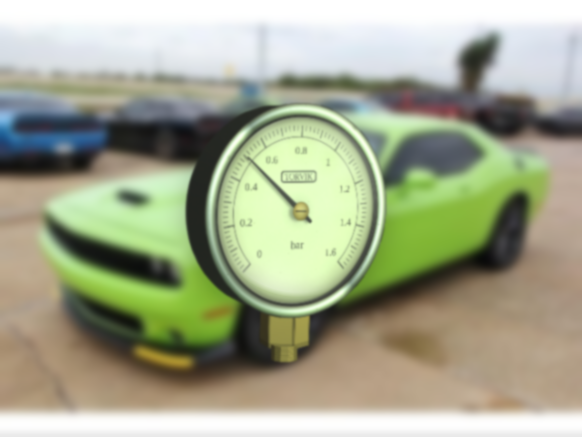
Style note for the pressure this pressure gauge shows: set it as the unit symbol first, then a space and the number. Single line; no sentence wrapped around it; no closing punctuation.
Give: bar 0.5
